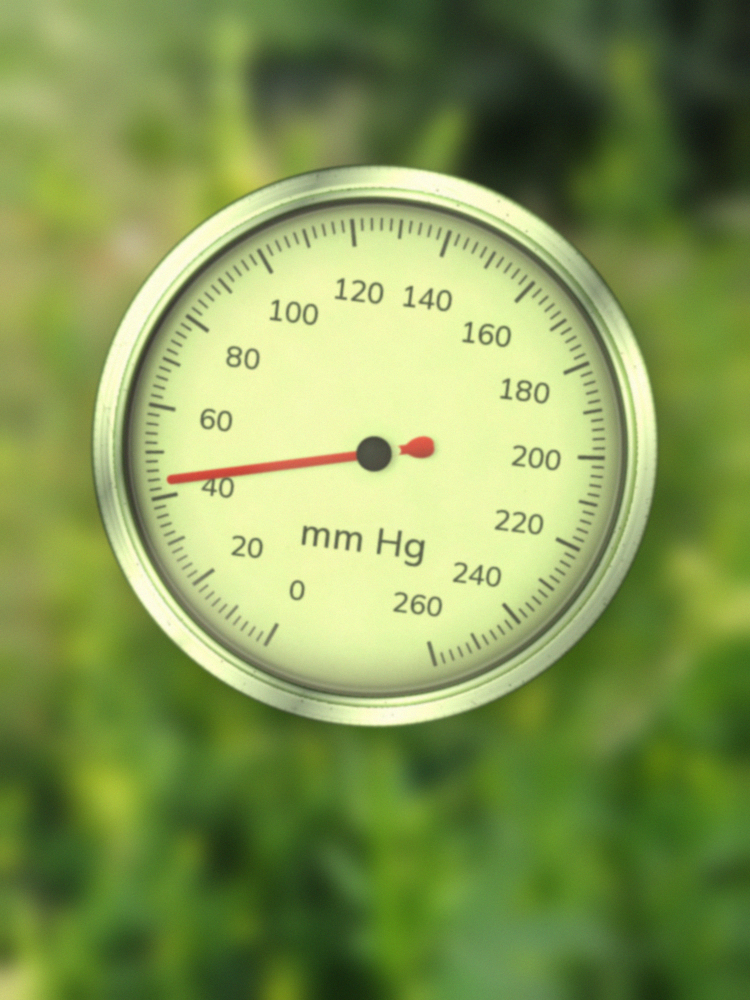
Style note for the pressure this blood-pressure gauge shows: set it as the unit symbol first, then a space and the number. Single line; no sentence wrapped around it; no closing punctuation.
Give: mmHg 44
